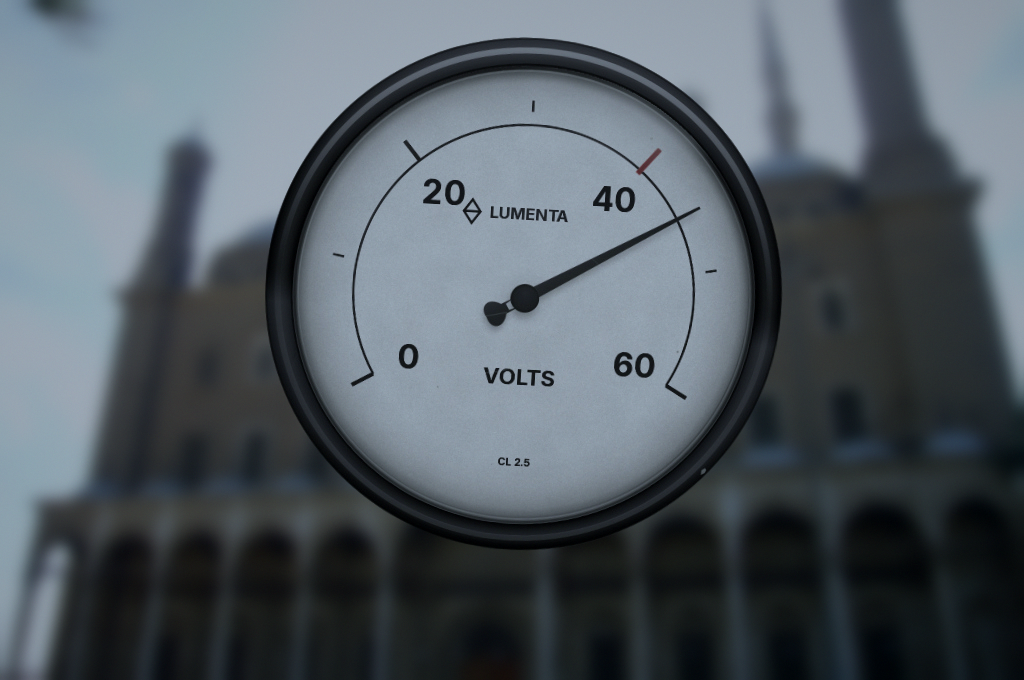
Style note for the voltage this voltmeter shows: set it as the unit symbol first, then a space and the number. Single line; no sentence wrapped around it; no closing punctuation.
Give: V 45
